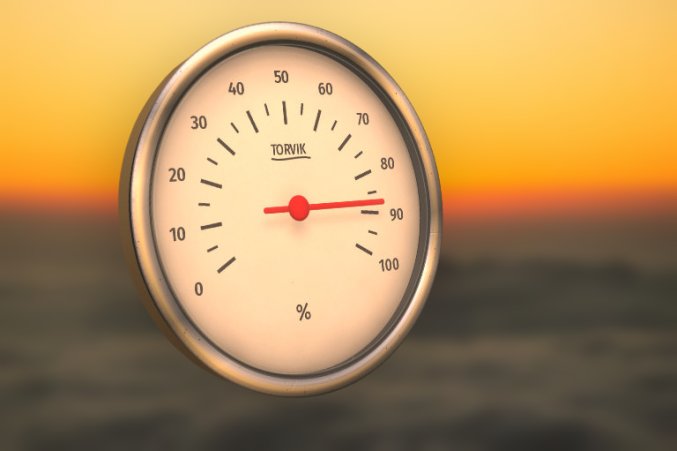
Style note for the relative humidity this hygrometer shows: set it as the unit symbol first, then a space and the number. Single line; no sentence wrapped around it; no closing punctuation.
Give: % 87.5
